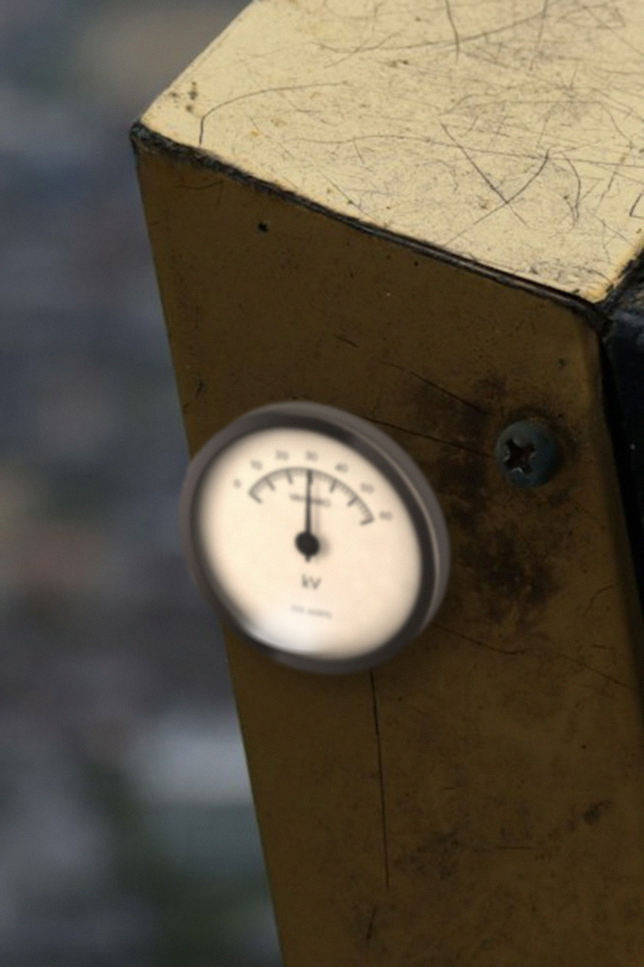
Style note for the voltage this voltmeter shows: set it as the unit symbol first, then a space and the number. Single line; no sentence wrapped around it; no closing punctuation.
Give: kV 30
